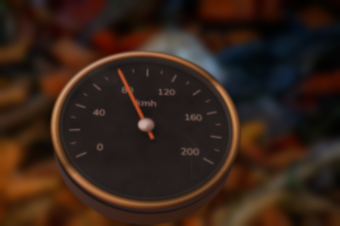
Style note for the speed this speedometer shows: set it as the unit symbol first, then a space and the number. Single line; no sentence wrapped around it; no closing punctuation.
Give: km/h 80
